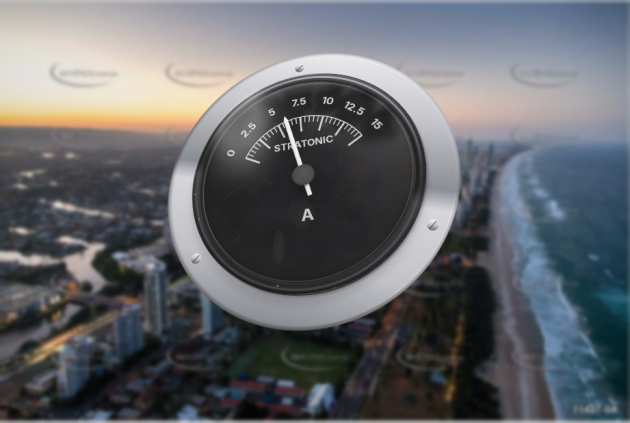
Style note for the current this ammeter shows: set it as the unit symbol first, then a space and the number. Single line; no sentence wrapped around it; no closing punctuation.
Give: A 6
